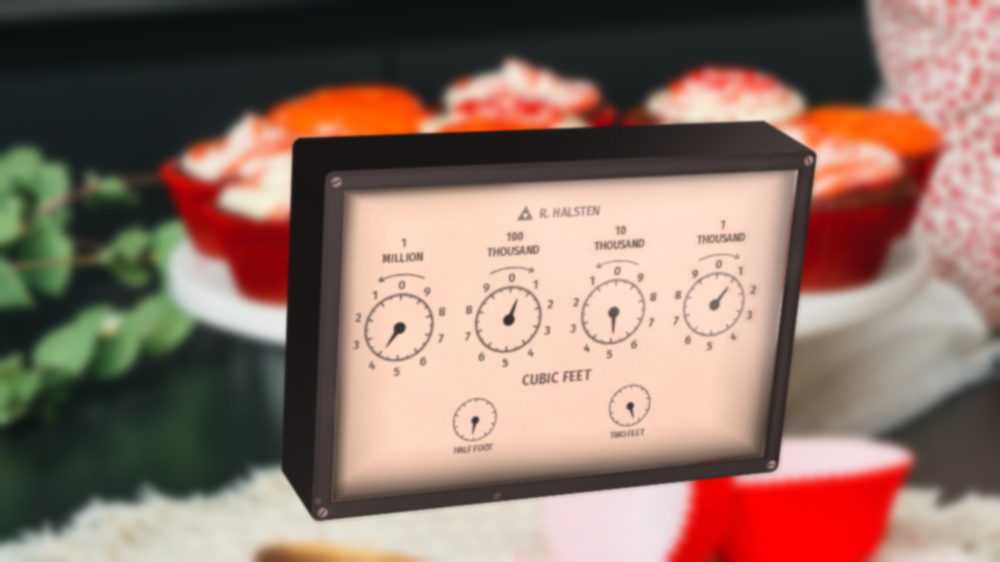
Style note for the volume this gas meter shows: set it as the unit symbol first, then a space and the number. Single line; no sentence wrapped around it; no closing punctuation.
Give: ft³ 405100
